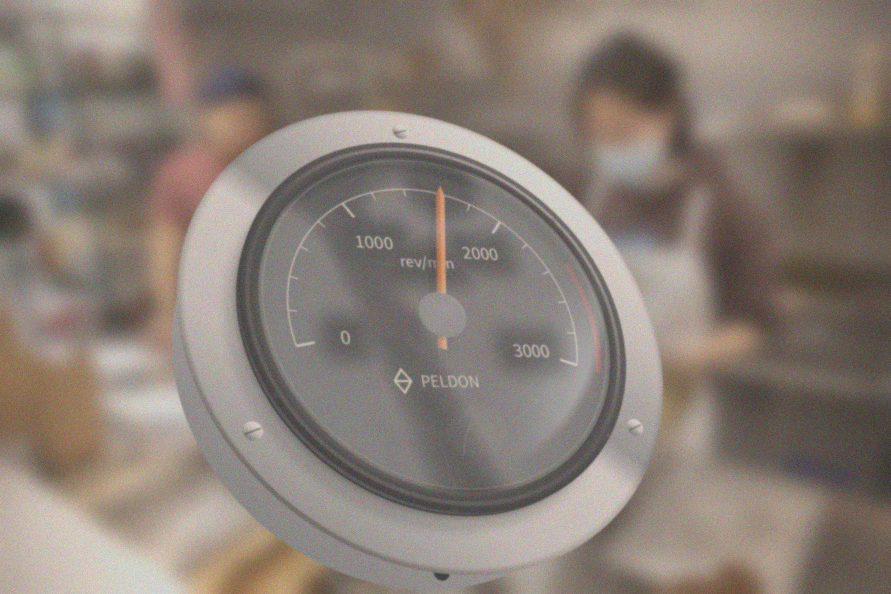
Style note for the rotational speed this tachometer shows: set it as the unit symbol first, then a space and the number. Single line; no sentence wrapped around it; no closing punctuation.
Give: rpm 1600
